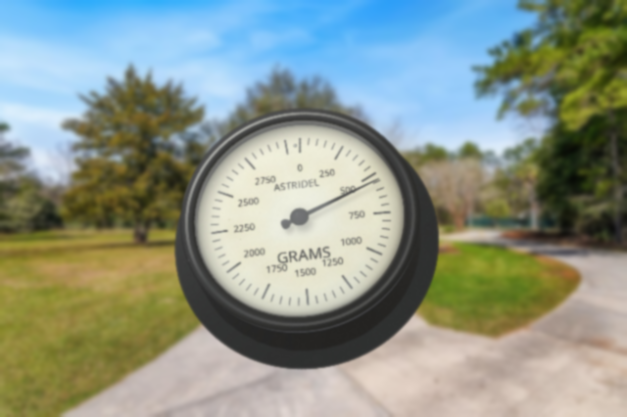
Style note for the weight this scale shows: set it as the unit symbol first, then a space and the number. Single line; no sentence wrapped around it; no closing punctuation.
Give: g 550
